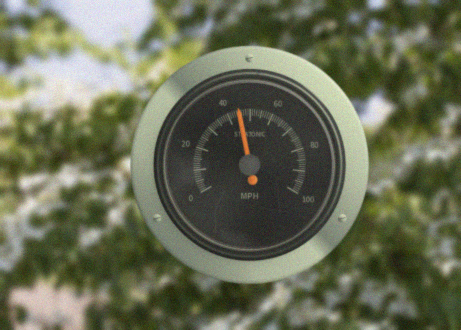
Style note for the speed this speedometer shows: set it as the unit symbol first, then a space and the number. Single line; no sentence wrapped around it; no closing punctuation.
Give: mph 45
